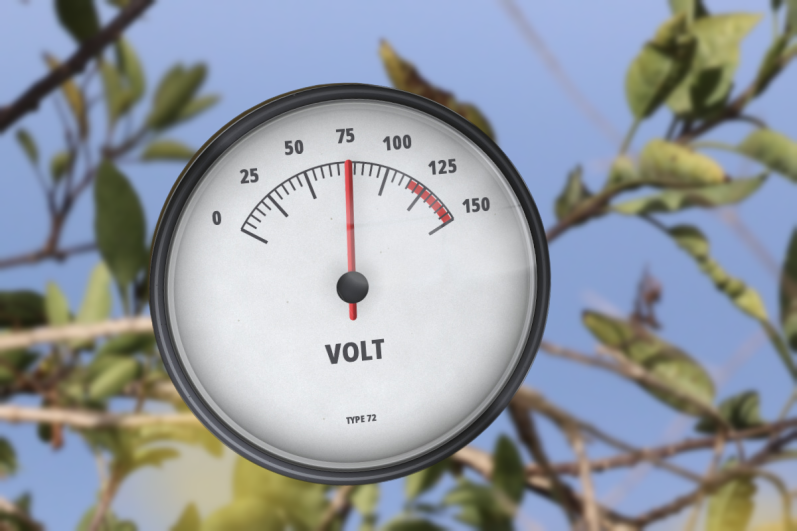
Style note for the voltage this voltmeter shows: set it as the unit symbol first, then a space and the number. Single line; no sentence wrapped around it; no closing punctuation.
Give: V 75
